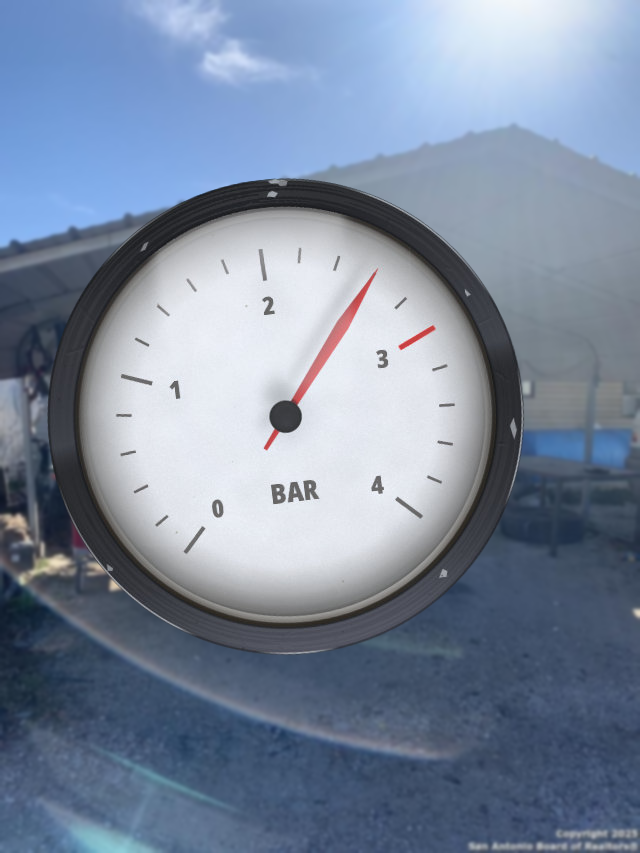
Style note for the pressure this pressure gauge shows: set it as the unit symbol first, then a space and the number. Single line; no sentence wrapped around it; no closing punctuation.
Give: bar 2.6
